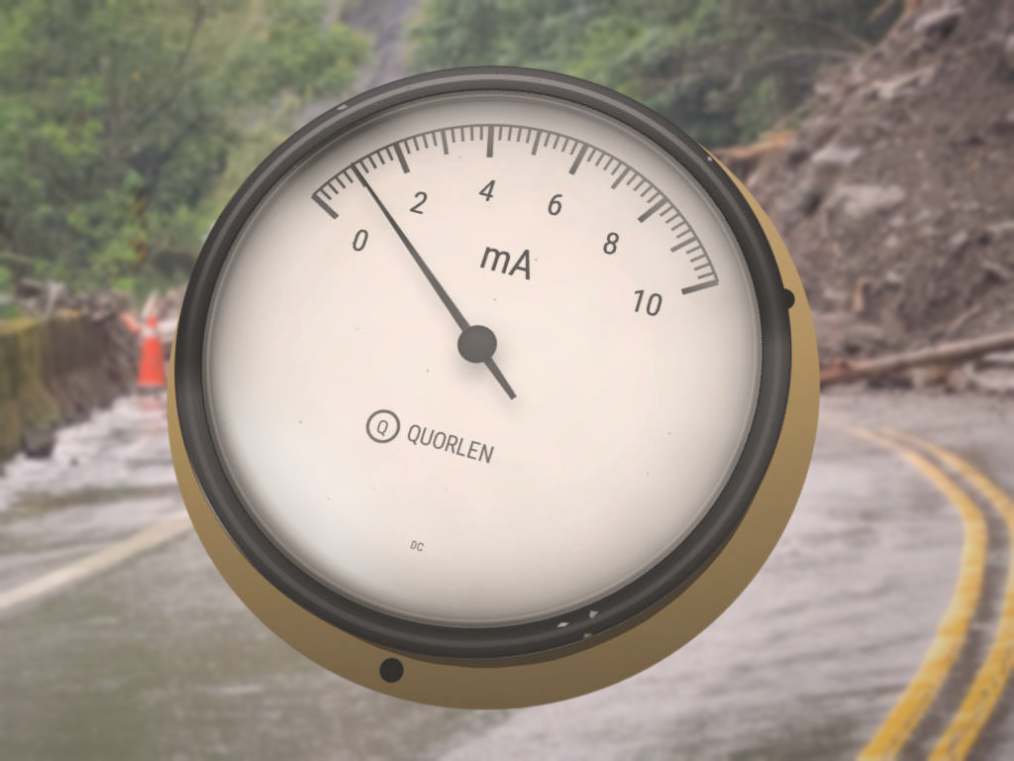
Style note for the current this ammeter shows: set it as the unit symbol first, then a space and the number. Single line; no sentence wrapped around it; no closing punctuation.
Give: mA 1
